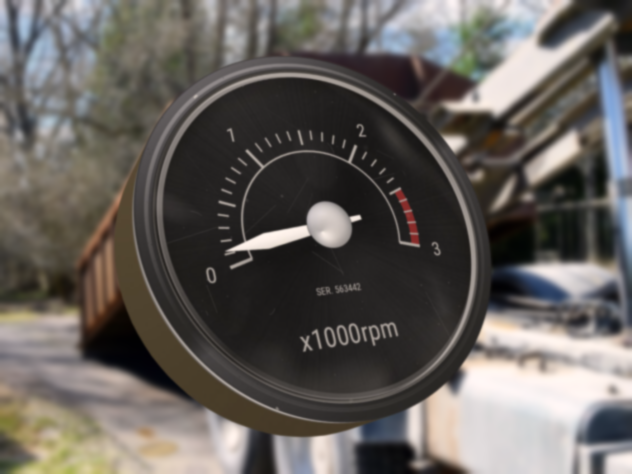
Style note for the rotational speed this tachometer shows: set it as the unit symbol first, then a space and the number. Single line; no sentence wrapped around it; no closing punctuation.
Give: rpm 100
